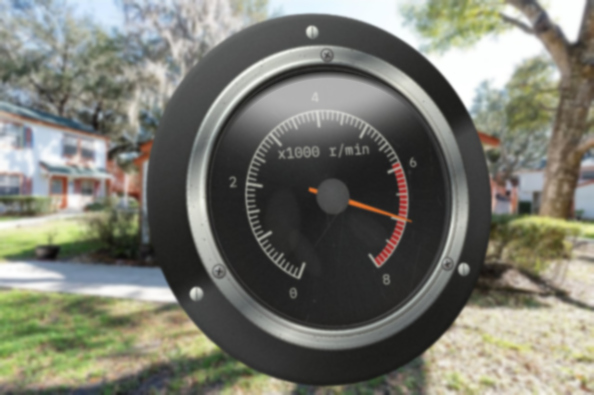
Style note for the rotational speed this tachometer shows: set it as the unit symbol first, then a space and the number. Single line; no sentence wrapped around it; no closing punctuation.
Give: rpm 7000
